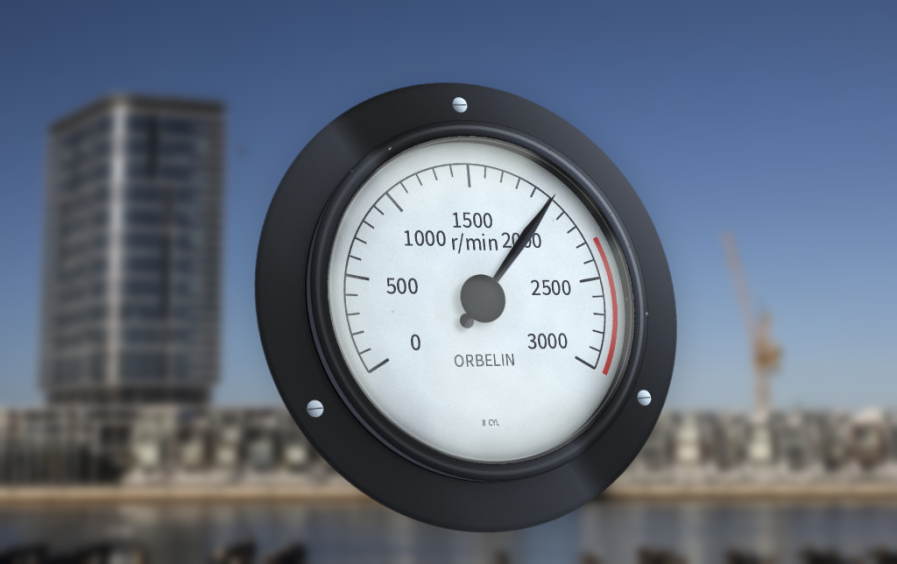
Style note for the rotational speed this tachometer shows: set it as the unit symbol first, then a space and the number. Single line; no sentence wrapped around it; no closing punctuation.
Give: rpm 2000
